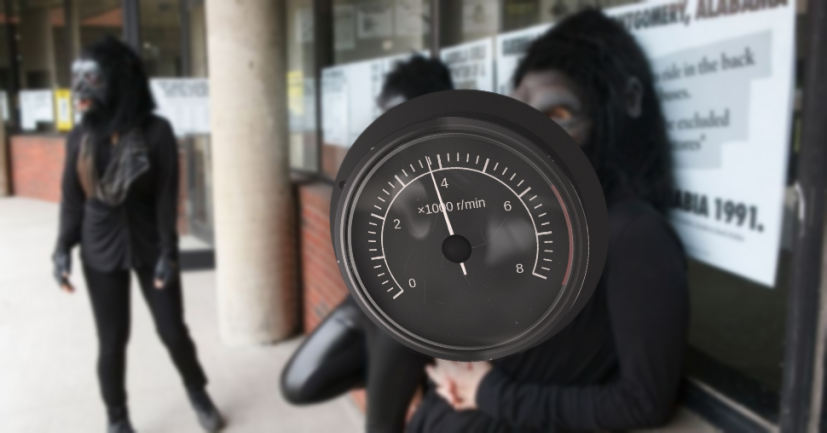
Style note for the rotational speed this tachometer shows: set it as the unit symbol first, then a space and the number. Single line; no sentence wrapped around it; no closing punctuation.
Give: rpm 3800
